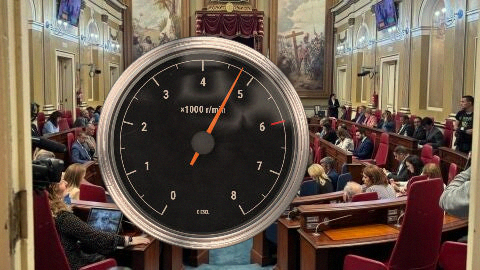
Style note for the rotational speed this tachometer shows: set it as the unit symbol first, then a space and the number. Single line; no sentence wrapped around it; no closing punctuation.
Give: rpm 4750
